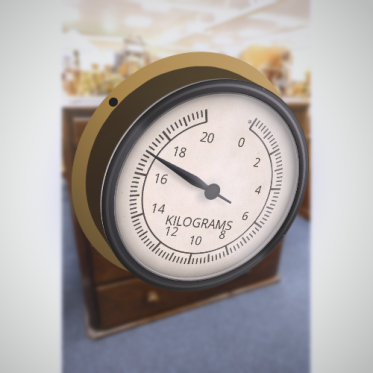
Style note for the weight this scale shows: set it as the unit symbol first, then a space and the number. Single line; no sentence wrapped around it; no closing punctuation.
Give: kg 17
